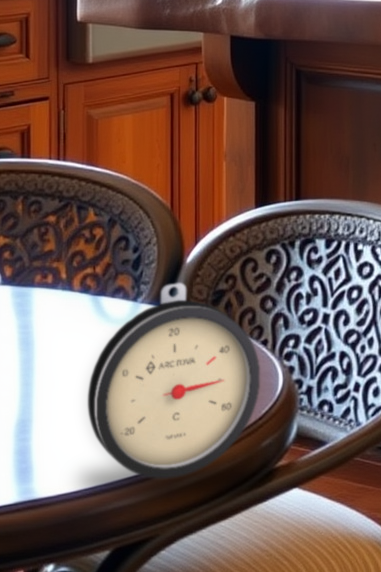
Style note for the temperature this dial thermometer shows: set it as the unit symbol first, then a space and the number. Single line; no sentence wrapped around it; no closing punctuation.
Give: °C 50
